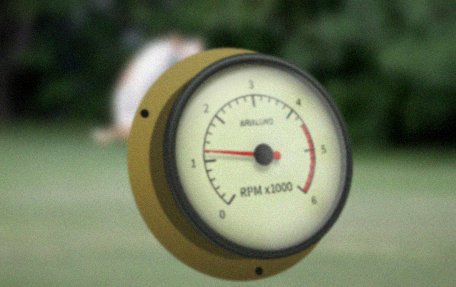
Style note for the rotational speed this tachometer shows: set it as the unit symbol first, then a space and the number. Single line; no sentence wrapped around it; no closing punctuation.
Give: rpm 1200
